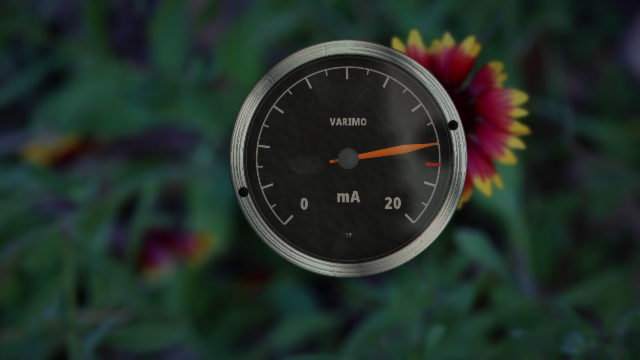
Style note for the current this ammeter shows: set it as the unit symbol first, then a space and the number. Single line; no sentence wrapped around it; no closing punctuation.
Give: mA 16
